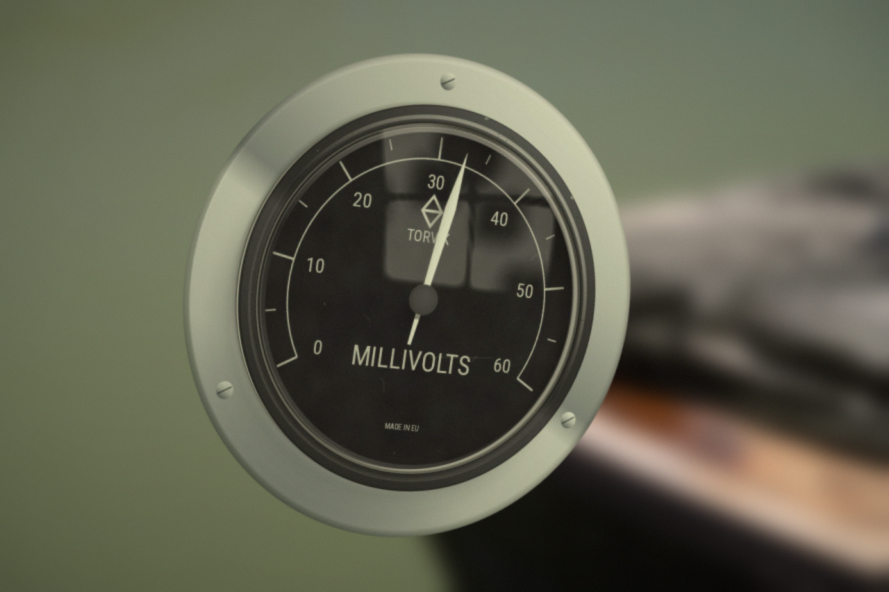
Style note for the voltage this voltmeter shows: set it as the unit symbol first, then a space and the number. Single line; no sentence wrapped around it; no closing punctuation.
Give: mV 32.5
